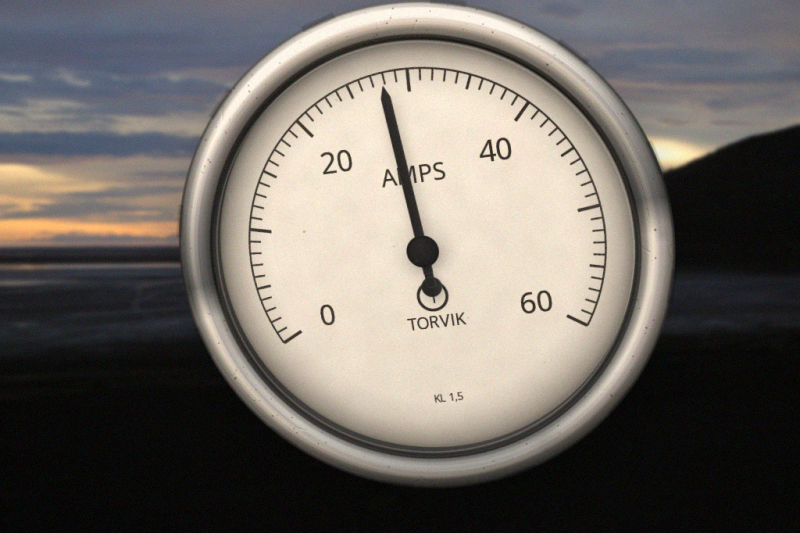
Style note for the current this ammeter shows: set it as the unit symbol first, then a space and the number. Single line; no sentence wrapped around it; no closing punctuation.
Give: A 28
